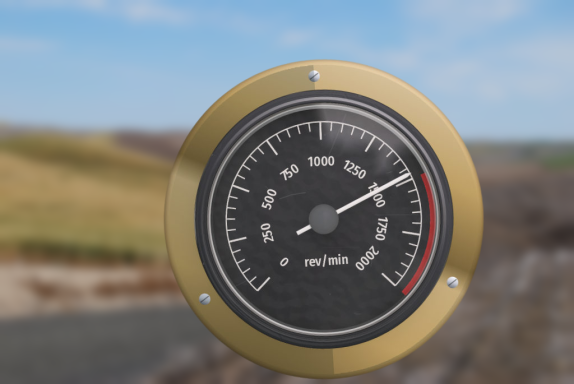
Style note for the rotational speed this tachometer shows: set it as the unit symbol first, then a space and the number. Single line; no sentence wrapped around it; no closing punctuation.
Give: rpm 1475
